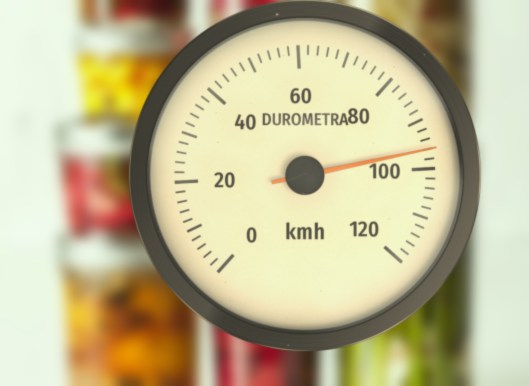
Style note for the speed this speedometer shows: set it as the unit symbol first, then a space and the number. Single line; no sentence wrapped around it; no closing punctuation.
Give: km/h 96
